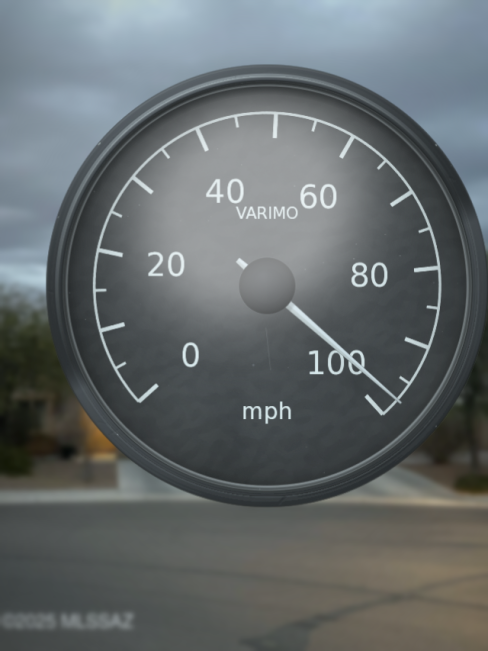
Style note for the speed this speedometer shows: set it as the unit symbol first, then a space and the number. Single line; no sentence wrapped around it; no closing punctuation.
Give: mph 97.5
